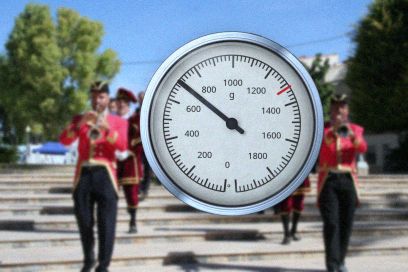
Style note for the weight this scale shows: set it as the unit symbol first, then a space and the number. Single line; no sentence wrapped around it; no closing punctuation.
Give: g 700
